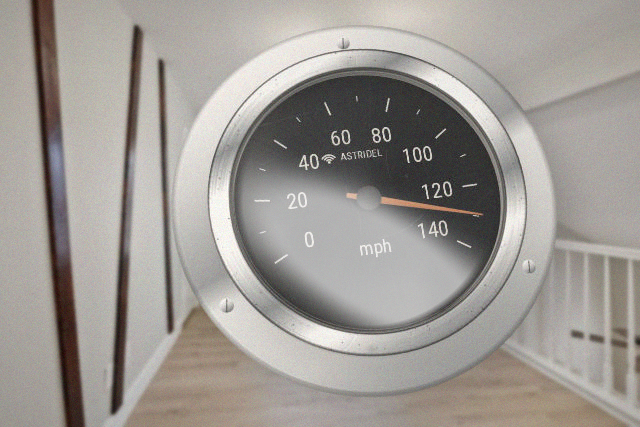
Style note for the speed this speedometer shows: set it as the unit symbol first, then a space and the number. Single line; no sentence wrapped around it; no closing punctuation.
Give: mph 130
